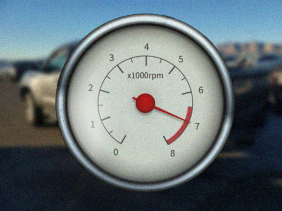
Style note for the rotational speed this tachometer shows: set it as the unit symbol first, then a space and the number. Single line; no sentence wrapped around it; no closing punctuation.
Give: rpm 7000
